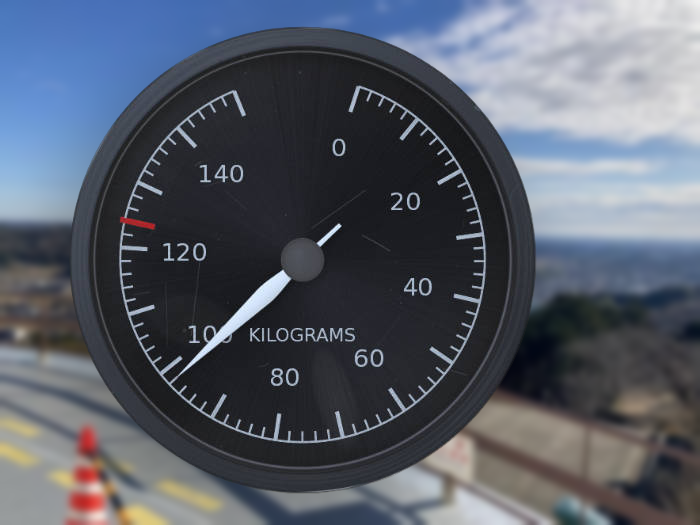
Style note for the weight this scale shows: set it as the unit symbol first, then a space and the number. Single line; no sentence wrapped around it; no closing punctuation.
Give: kg 98
